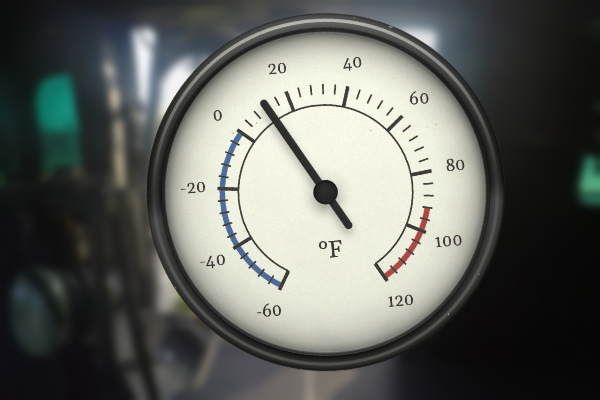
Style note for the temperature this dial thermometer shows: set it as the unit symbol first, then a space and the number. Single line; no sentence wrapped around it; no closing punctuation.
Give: °F 12
